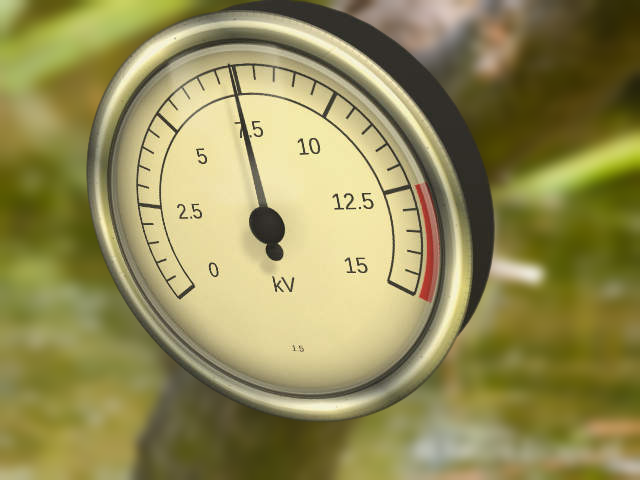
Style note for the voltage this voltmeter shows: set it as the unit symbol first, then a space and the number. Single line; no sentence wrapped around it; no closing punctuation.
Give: kV 7.5
